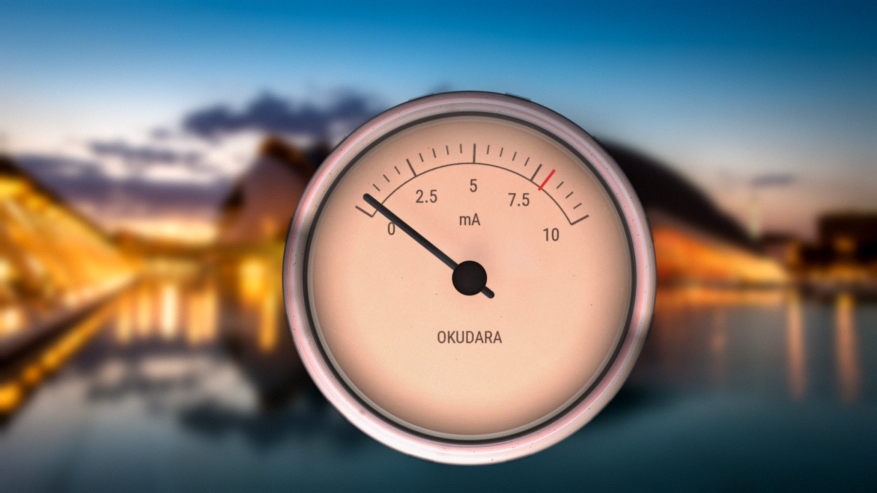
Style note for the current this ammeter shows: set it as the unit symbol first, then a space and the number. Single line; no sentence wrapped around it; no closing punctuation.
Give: mA 0.5
